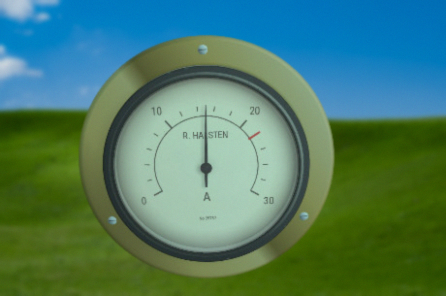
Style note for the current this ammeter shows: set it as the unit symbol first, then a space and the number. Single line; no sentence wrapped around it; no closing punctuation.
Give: A 15
